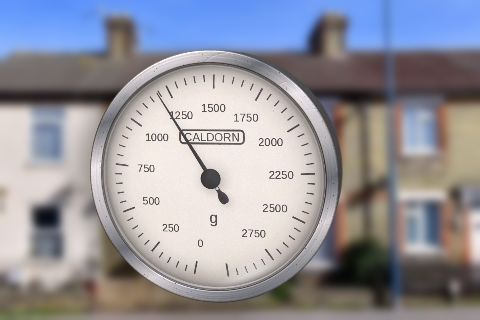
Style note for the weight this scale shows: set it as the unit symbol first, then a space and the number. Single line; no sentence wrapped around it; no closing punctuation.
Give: g 1200
